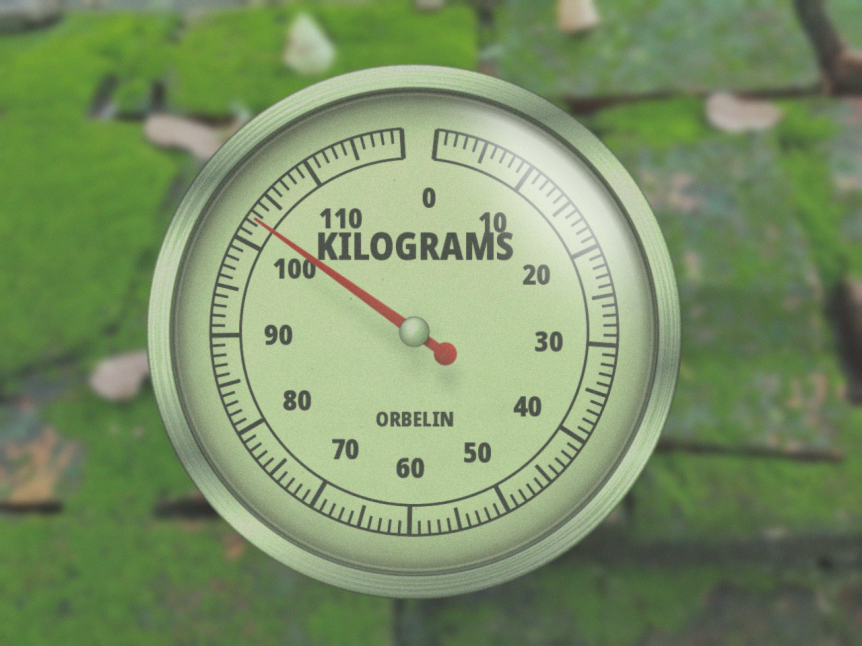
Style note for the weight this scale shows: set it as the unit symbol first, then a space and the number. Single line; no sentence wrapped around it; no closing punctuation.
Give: kg 102.5
